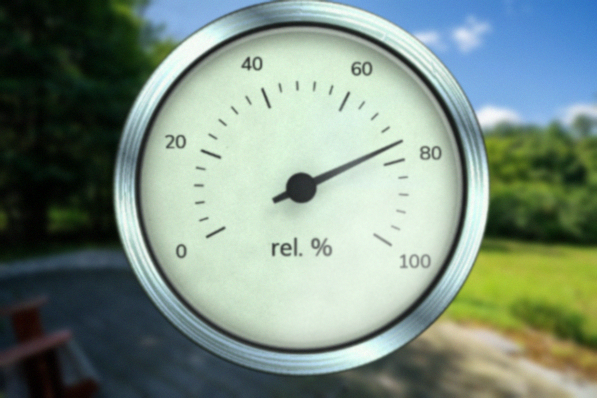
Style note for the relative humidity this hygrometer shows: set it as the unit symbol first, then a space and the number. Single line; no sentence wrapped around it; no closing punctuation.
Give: % 76
